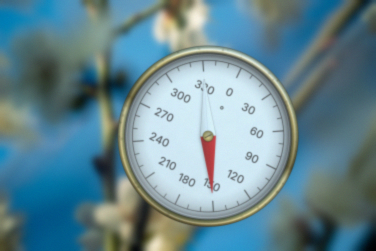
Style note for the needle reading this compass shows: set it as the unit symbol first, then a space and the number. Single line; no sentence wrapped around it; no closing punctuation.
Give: ° 150
